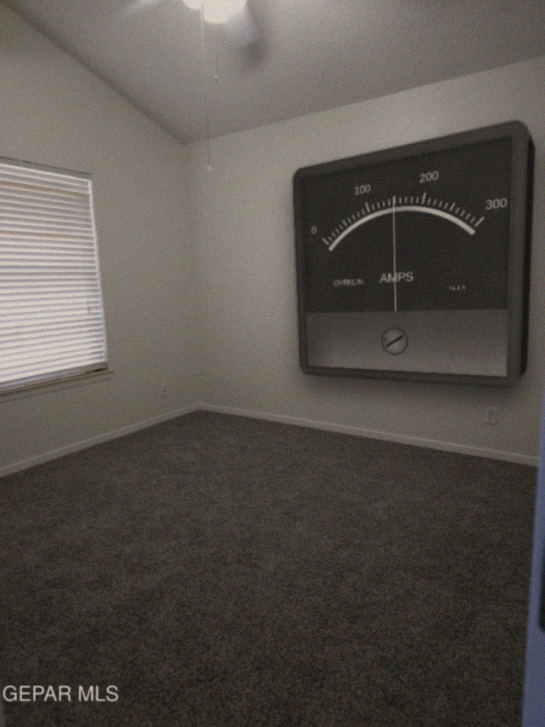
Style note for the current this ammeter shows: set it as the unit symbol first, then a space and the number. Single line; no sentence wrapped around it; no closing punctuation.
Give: A 150
